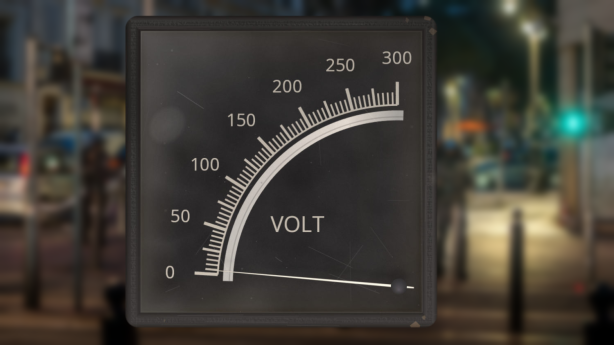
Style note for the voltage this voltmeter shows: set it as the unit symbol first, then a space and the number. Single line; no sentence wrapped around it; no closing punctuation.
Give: V 5
